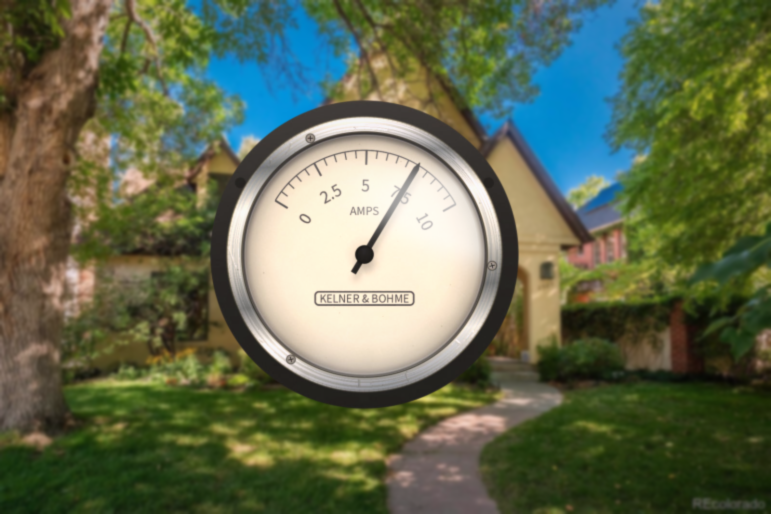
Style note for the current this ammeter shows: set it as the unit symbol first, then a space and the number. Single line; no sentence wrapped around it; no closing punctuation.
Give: A 7.5
